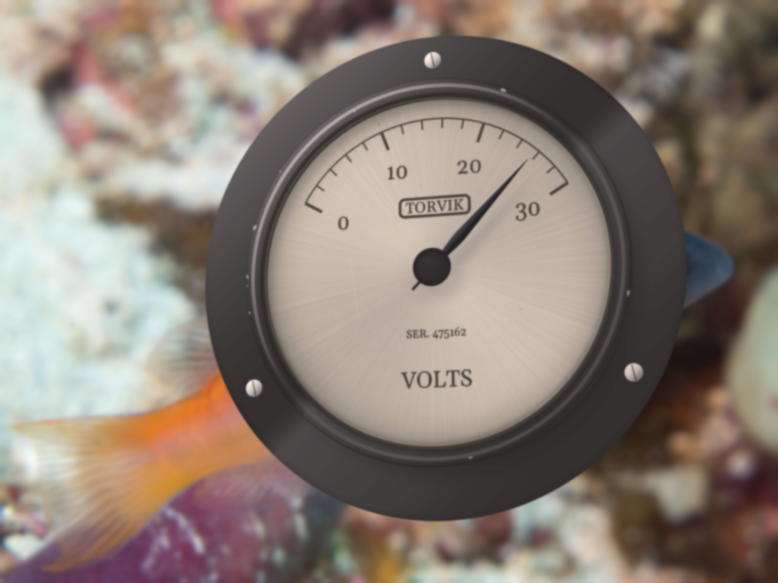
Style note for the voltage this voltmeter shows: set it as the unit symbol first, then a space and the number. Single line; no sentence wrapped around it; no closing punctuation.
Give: V 26
